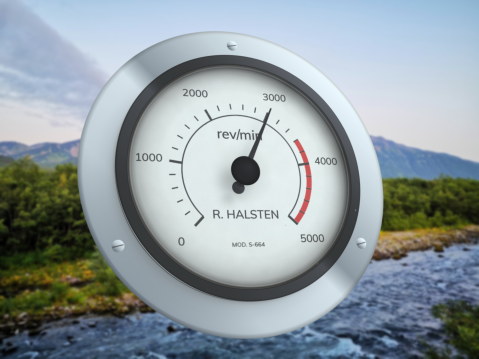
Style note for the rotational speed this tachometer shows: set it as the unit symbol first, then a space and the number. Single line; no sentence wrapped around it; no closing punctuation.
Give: rpm 3000
